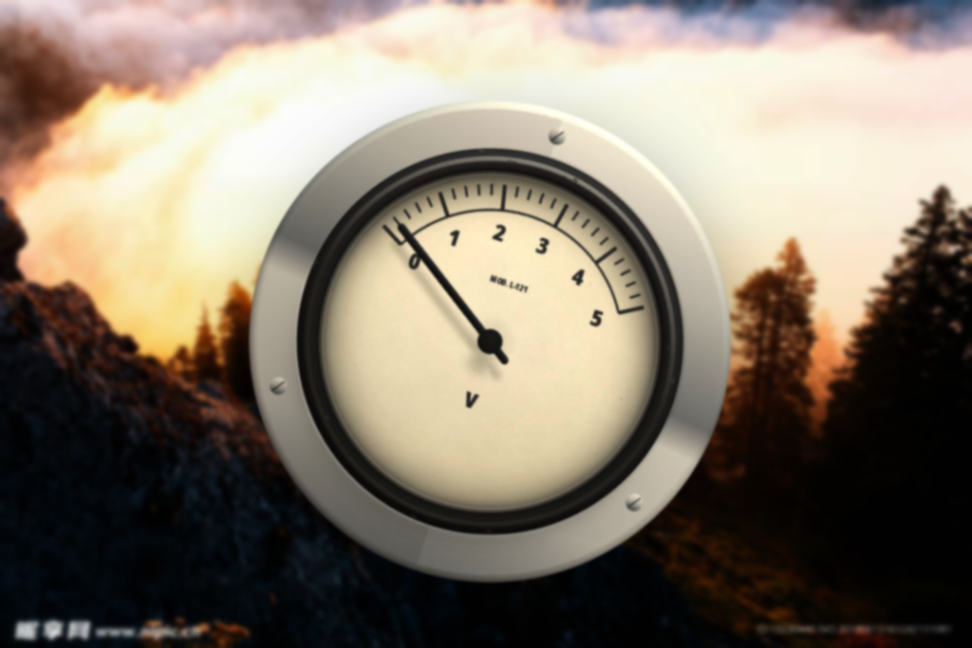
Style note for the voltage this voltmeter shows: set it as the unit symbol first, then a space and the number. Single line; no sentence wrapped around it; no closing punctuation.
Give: V 0.2
